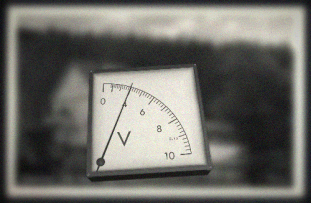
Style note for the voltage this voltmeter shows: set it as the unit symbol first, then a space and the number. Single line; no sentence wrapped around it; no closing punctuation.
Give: V 4
